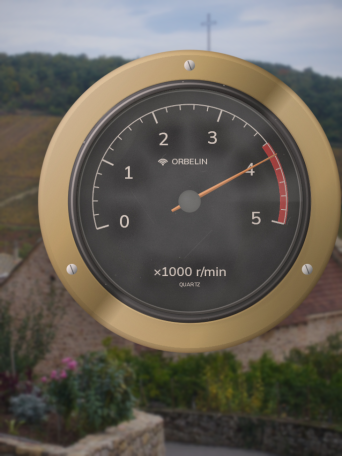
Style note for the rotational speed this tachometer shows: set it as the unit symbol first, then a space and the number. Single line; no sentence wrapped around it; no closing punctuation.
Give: rpm 4000
